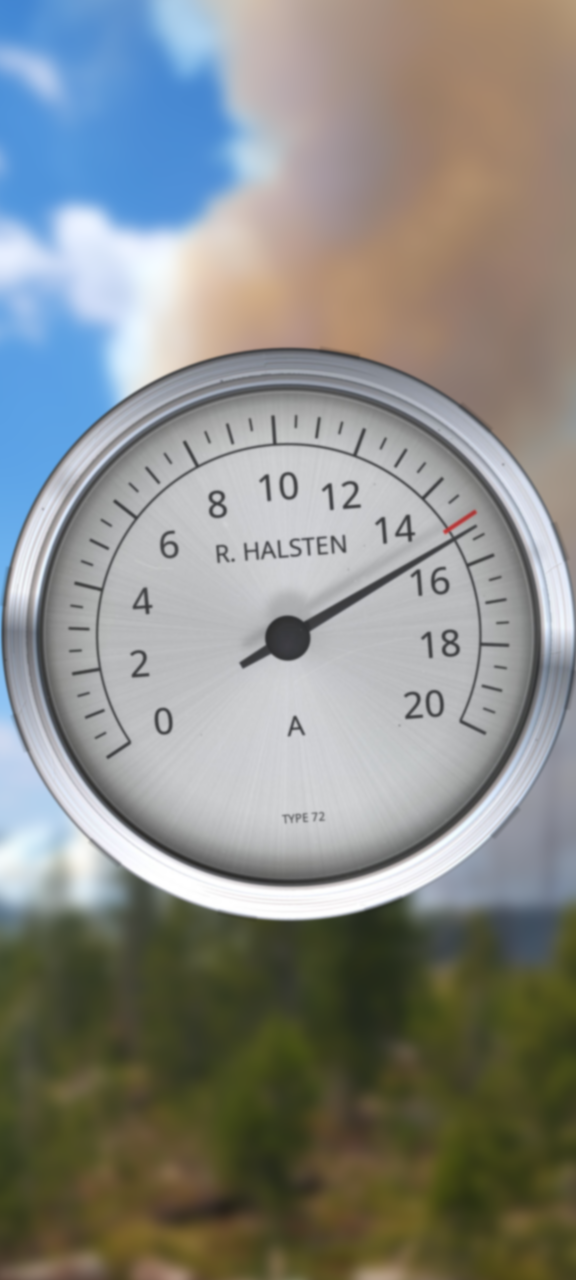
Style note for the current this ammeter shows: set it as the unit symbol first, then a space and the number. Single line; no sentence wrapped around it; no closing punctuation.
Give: A 15.25
